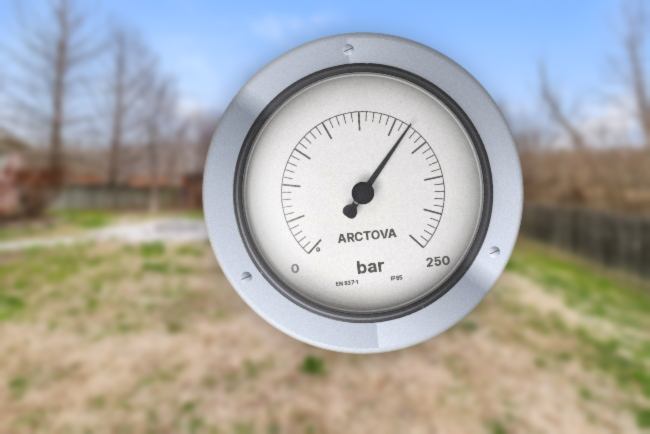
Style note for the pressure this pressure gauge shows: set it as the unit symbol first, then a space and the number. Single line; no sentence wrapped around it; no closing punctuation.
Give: bar 160
